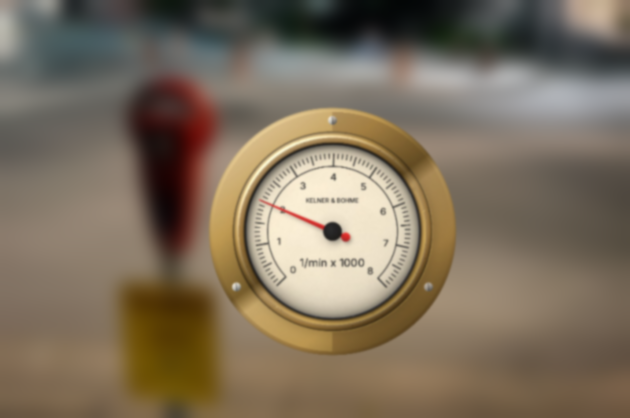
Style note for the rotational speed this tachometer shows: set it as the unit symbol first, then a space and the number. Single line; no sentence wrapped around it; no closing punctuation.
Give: rpm 2000
